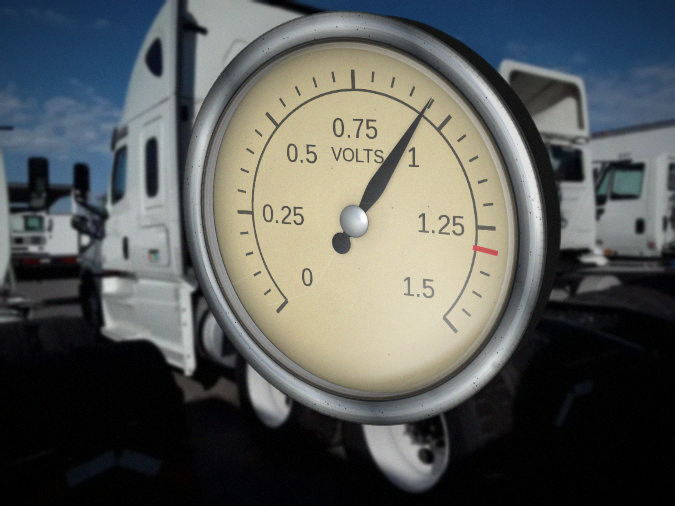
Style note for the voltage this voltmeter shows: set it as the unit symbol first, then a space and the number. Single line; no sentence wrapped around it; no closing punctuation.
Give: V 0.95
